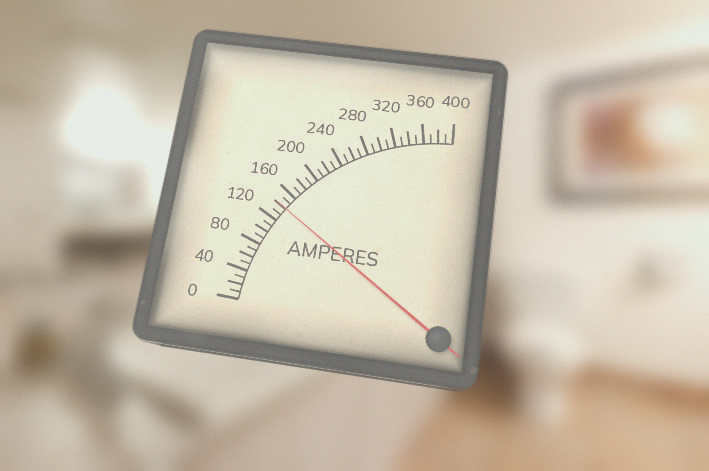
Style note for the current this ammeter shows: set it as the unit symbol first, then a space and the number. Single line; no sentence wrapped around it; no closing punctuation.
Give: A 140
